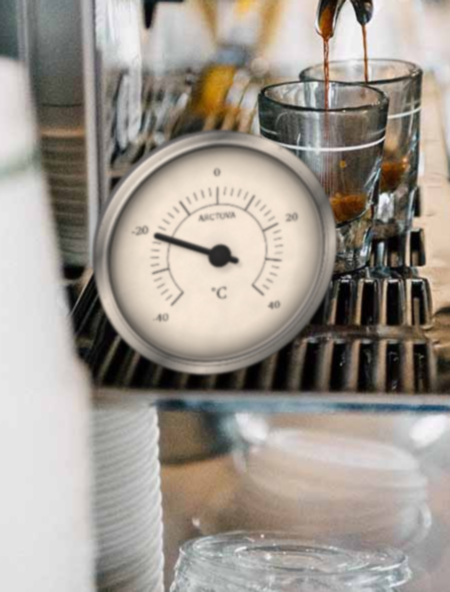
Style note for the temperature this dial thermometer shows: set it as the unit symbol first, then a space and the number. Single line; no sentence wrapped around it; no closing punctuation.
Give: °C -20
